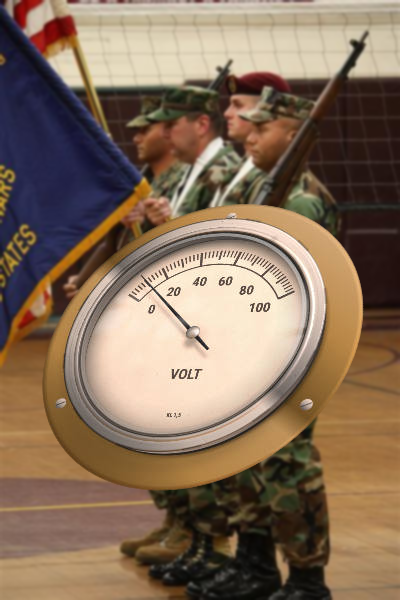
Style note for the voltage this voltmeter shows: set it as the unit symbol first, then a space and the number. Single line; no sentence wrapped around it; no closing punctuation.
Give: V 10
